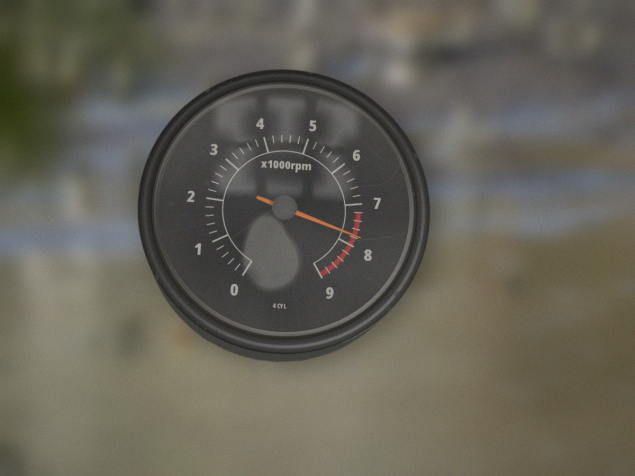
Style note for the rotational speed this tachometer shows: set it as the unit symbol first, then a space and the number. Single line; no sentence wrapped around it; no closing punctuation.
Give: rpm 7800
